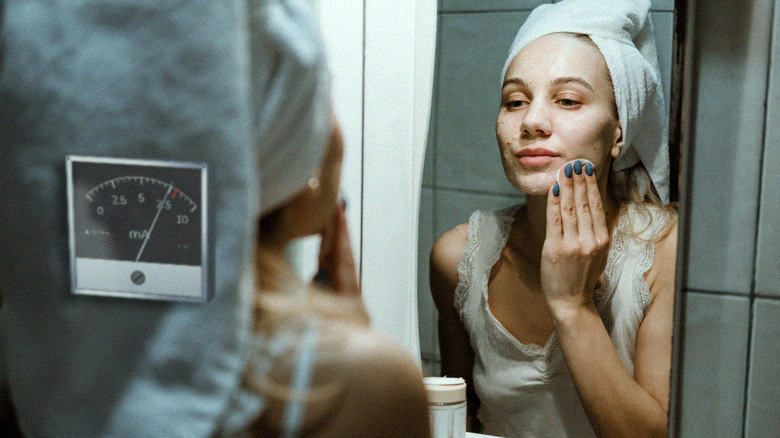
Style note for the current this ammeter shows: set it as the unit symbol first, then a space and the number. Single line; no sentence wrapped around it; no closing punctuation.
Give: mA 7.5
